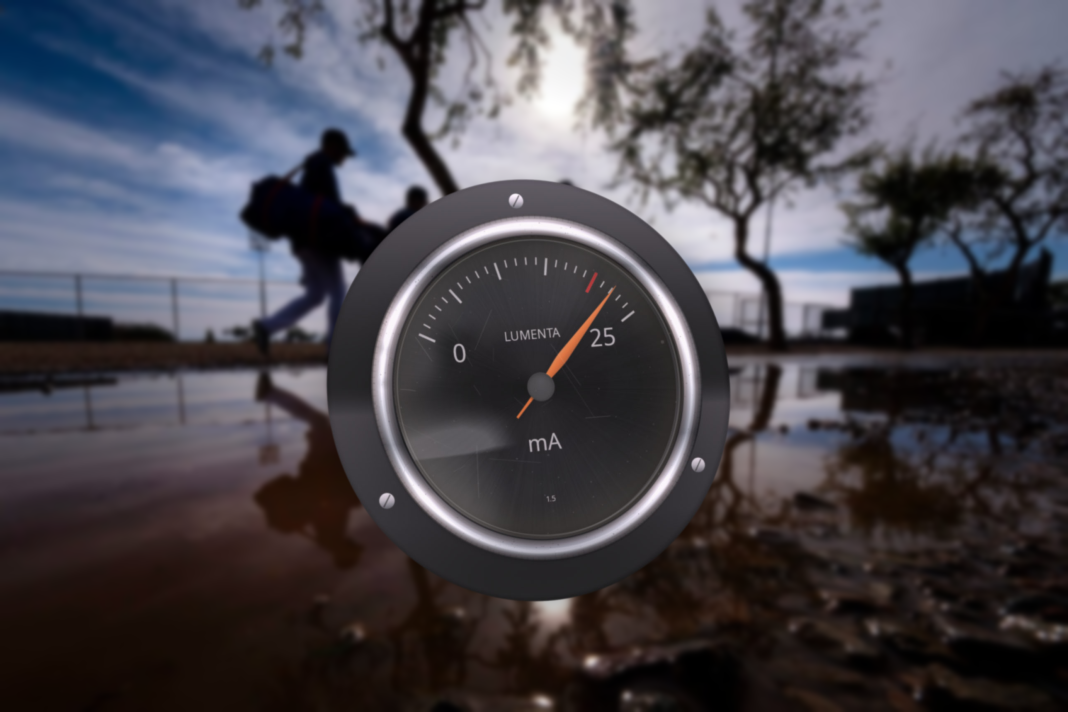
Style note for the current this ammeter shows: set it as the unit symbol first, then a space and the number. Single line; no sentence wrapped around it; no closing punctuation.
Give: mA 22
